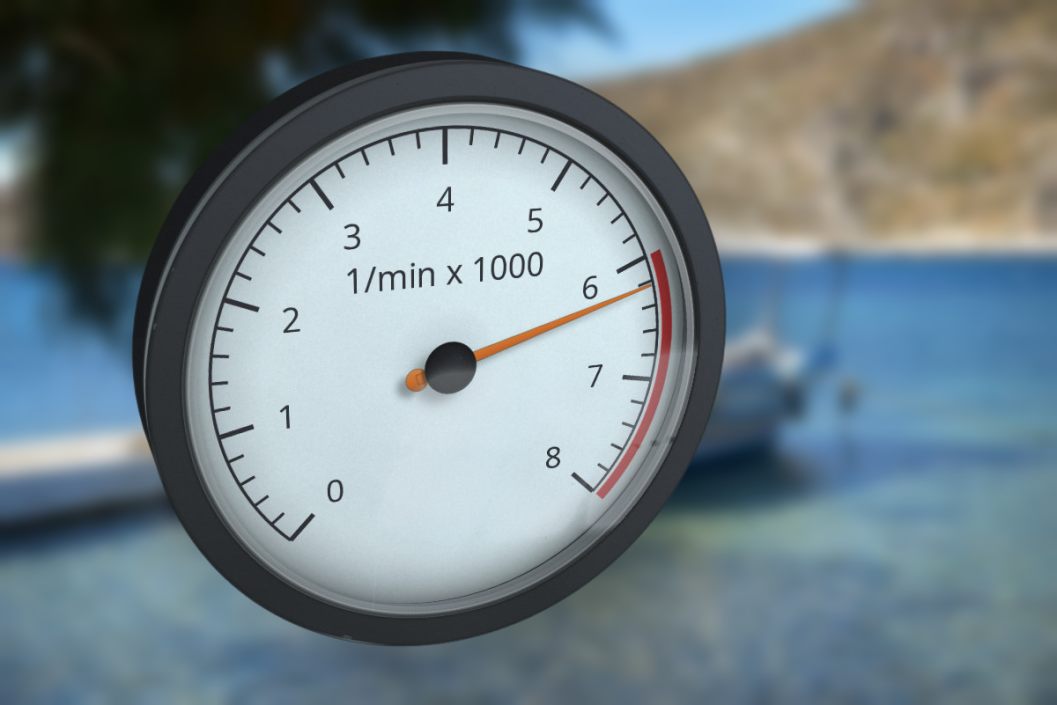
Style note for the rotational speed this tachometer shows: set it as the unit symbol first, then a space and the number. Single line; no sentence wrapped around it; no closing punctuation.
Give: rpm 6200
